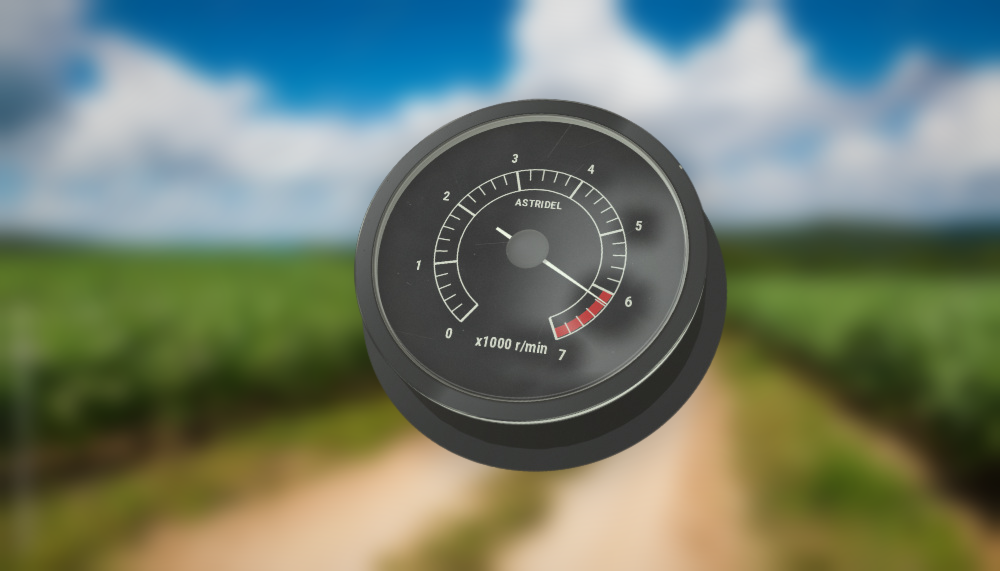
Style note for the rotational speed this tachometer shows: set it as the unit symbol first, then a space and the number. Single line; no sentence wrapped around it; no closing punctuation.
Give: rpm 6200
